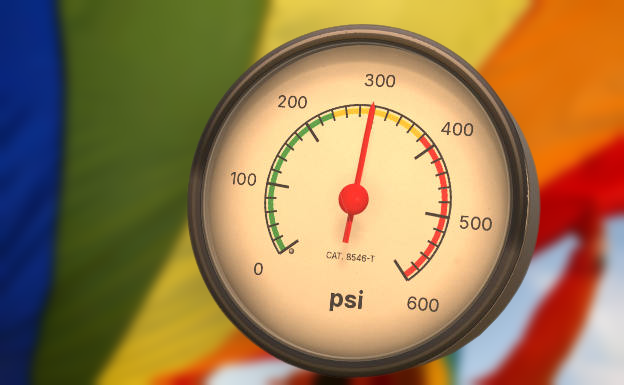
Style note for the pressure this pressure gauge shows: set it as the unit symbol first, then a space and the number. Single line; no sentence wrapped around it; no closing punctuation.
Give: psi 300
